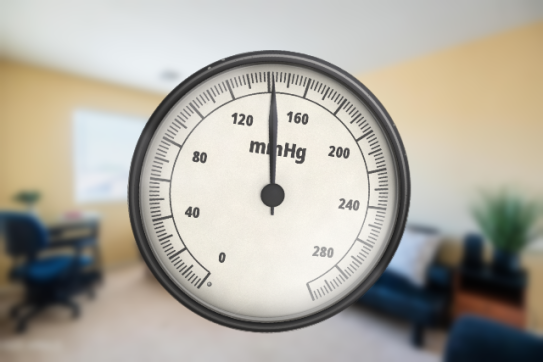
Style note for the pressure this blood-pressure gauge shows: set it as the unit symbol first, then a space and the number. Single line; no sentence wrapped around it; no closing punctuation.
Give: mmHg 142
